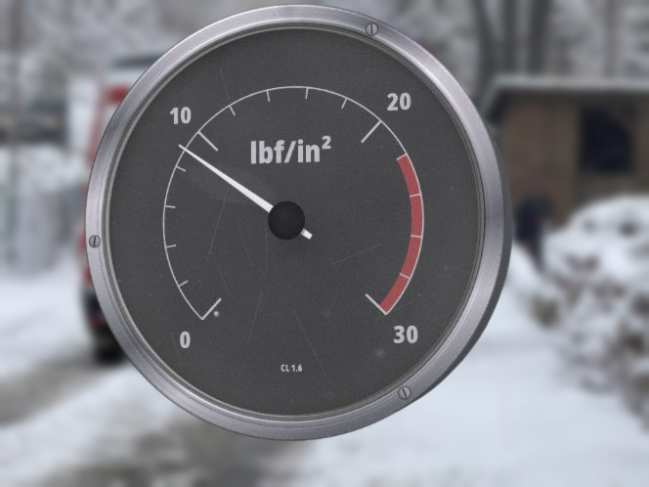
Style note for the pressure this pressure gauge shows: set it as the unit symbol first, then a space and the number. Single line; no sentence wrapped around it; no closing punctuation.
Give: psi 9
